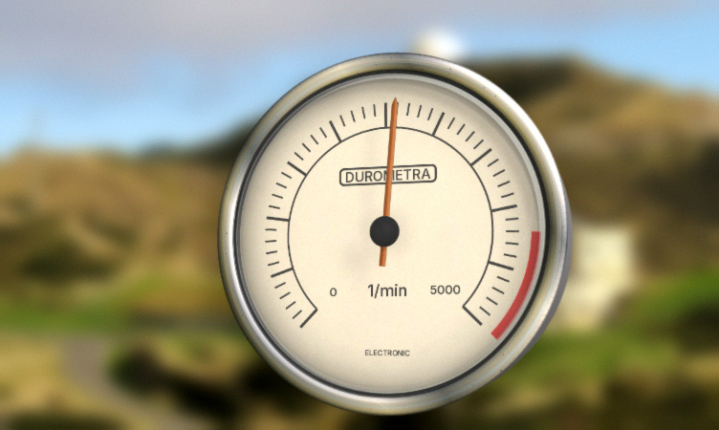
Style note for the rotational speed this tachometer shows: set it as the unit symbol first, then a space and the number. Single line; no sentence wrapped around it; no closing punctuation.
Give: rpm 2600
